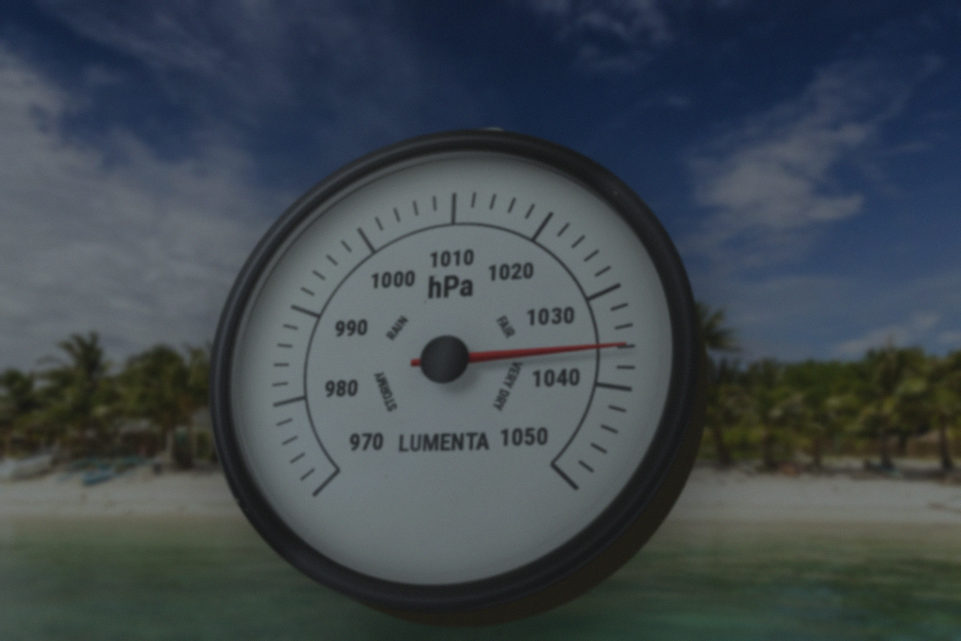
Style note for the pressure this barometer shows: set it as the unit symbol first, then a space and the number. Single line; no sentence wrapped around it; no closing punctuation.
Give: hPa 1036
